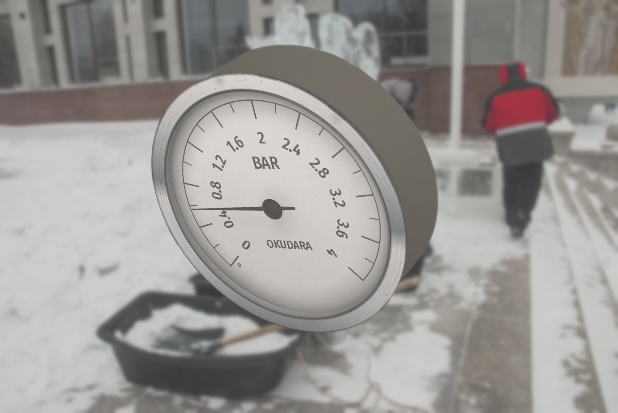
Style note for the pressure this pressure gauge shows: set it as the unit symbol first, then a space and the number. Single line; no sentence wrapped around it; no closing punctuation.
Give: bar 0.6
